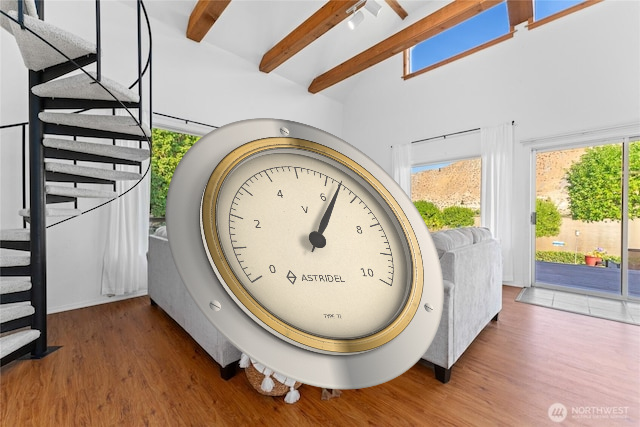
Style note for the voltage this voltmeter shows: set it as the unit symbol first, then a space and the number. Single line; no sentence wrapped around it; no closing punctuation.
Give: V 6.4
